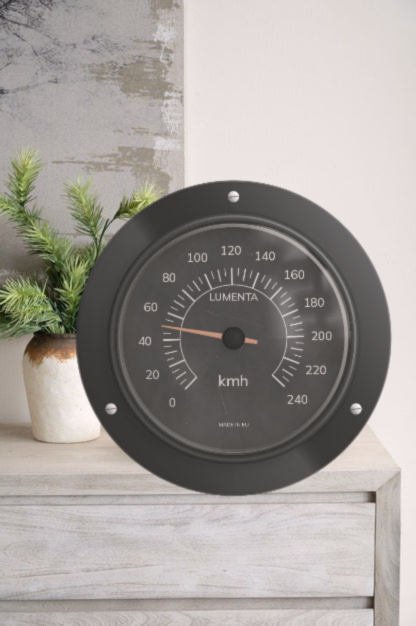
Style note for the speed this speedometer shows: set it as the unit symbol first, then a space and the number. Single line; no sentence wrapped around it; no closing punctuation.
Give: km/h 50
